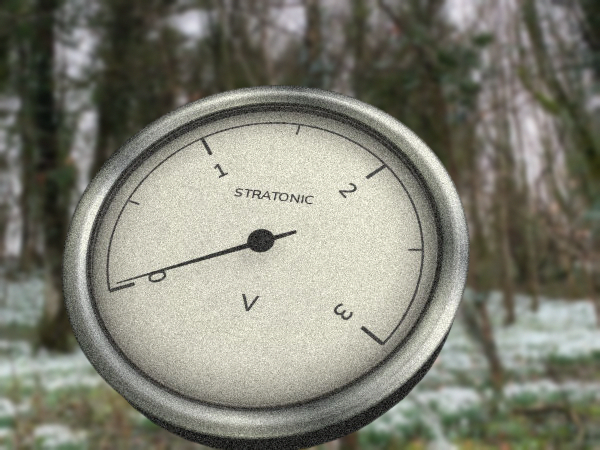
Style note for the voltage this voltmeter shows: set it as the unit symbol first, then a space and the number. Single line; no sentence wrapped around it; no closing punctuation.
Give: V 0
